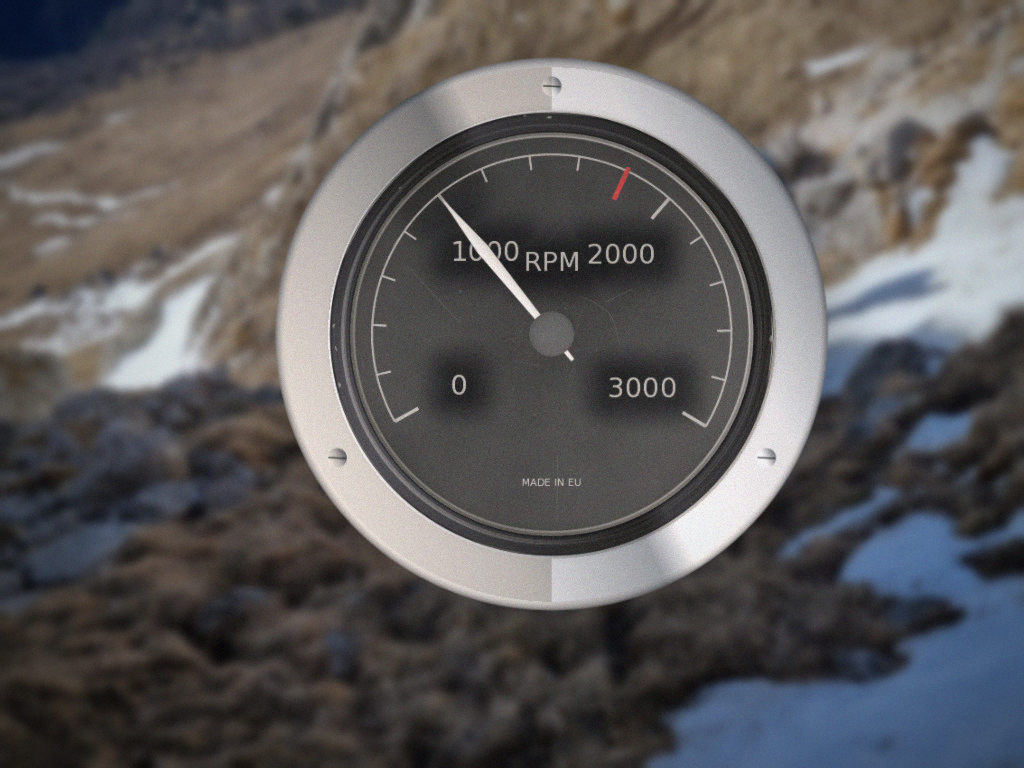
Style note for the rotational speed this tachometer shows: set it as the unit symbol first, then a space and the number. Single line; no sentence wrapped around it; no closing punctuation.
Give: rpm 1000
